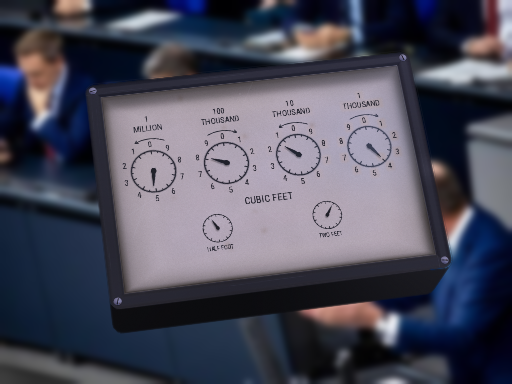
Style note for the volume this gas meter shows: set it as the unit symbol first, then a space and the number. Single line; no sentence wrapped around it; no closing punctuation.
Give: ft³ 481400
